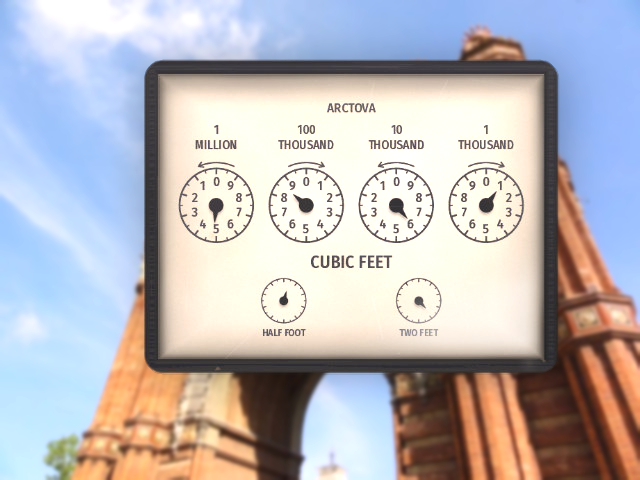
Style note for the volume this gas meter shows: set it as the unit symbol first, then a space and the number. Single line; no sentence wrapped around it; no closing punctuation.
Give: ft³ 486100
